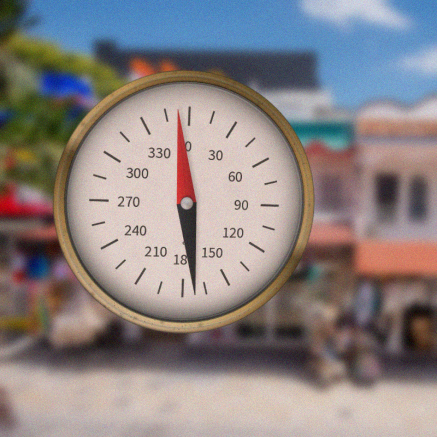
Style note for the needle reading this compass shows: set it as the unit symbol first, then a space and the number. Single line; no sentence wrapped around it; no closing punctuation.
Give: ° 352.5
